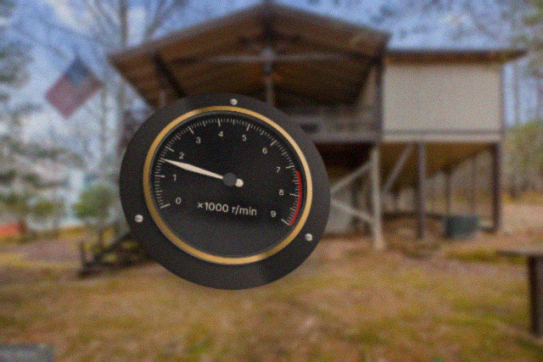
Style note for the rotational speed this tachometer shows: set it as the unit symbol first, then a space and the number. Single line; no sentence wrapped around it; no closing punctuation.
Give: rpm 1500
